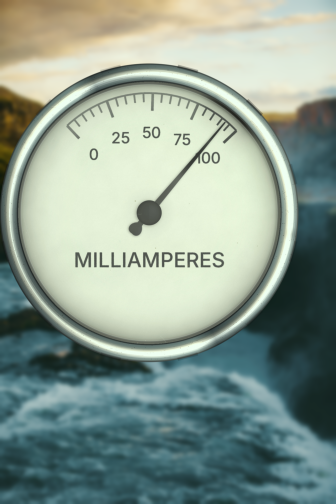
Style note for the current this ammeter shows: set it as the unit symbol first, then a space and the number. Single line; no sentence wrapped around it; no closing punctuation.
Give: mA 92.5
